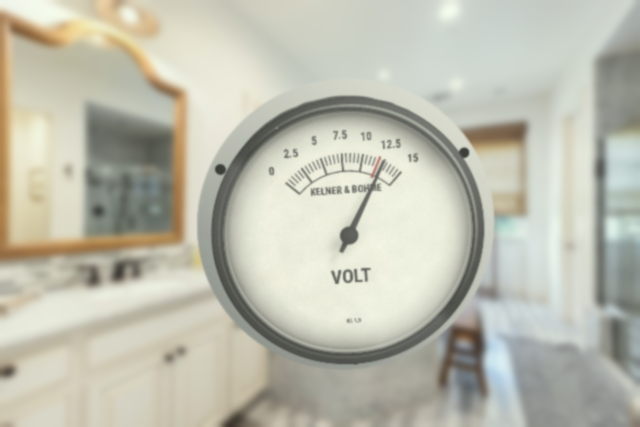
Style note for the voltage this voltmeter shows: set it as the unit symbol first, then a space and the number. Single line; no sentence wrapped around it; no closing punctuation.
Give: V 12.5
